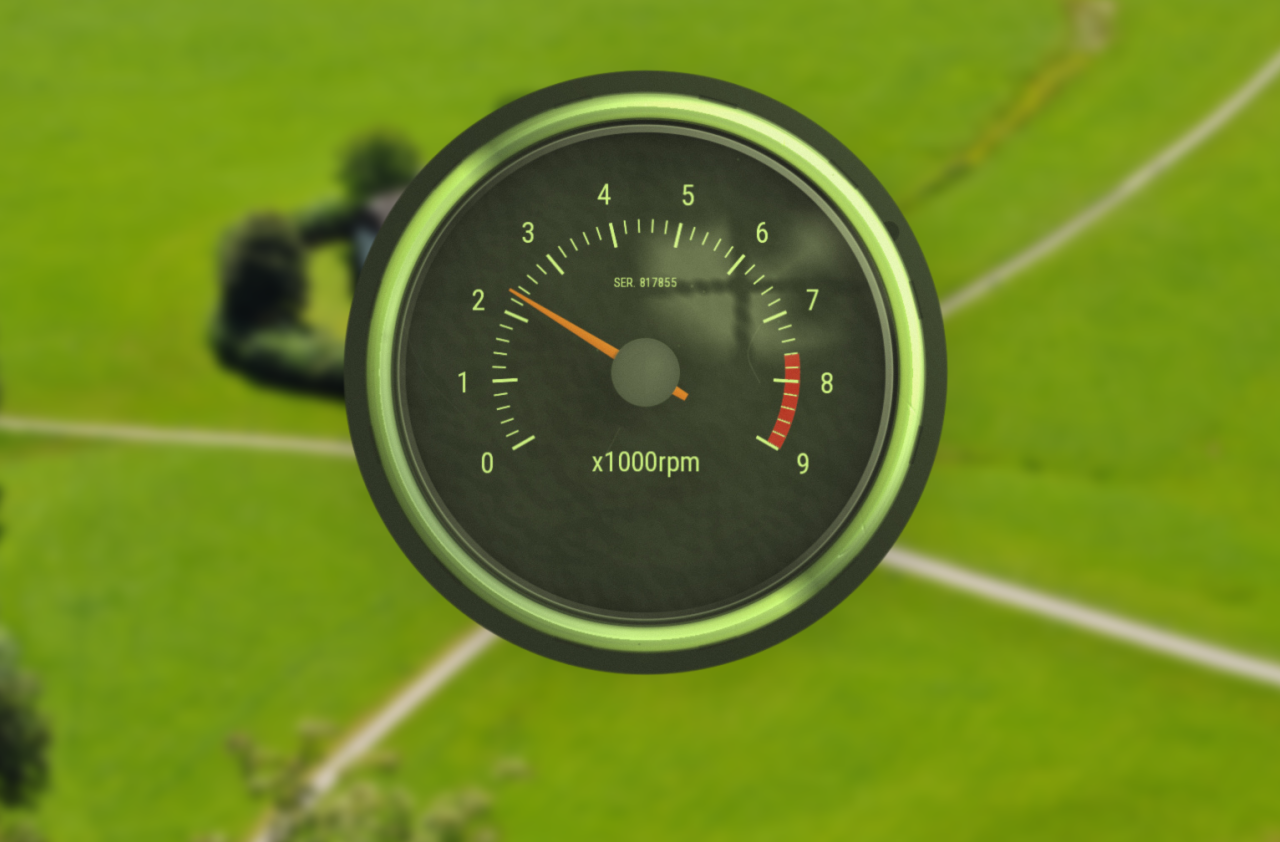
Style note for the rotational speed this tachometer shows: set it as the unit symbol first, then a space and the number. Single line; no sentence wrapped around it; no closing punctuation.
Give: rpm 2300
